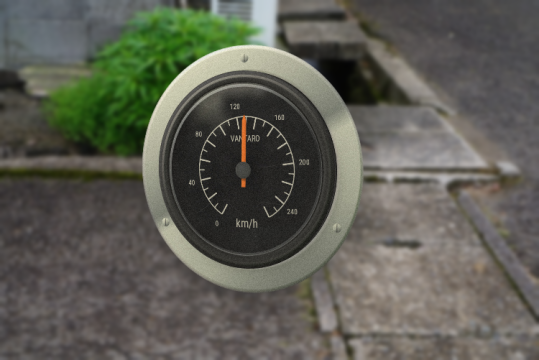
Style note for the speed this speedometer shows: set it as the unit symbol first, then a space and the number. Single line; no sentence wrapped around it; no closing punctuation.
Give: km/h 130
